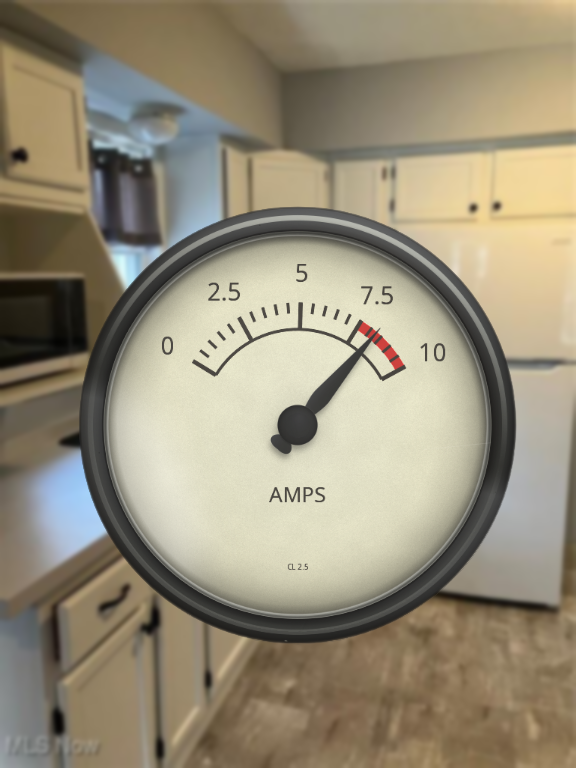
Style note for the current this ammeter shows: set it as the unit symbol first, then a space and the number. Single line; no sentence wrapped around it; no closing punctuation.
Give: A 8.25
